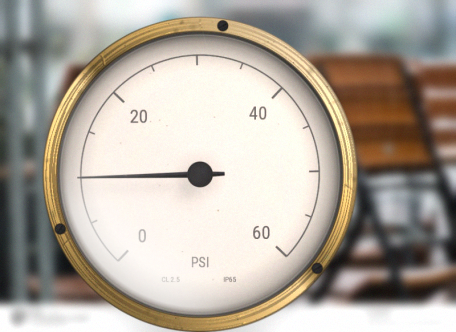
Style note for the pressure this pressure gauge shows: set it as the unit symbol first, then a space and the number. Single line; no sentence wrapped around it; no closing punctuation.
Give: psi 10
